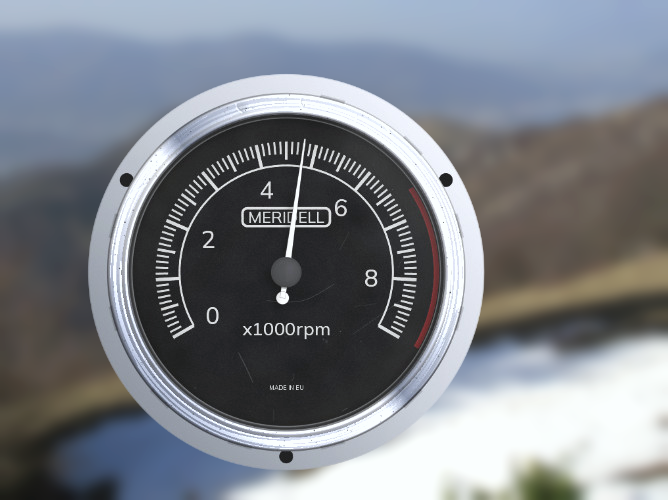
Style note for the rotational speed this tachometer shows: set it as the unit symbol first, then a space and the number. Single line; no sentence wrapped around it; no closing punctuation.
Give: rpm 4800
